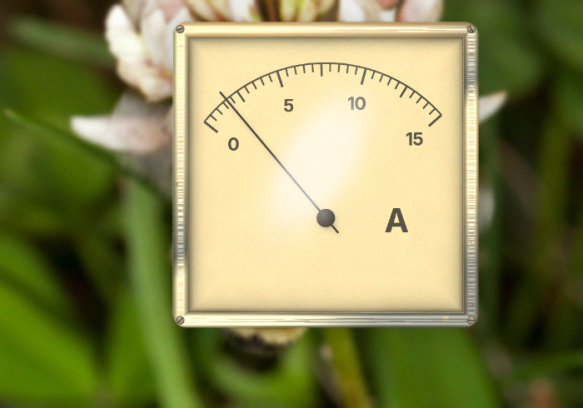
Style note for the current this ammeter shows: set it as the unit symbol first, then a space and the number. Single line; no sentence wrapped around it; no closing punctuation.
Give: A 1.75
